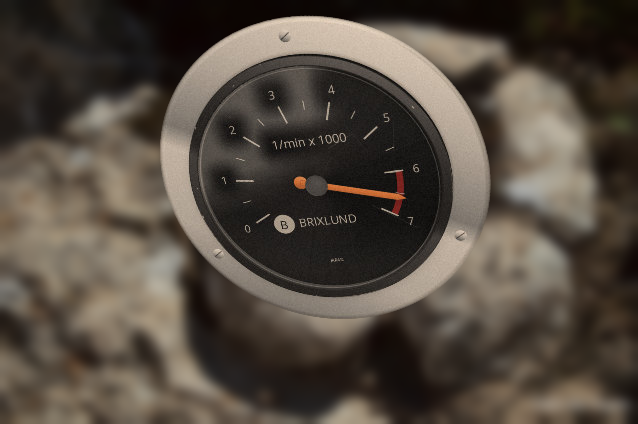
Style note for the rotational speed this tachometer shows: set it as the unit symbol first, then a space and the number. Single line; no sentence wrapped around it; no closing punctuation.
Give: rpm 6500
